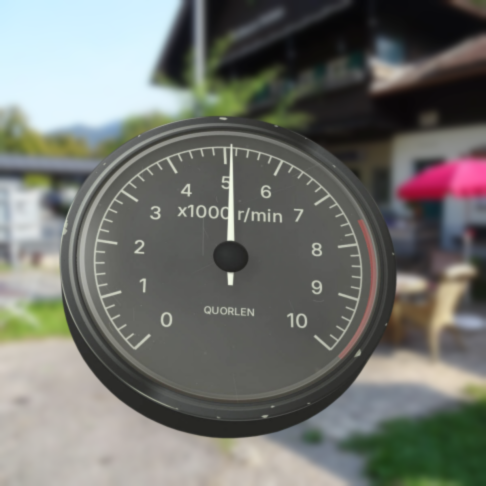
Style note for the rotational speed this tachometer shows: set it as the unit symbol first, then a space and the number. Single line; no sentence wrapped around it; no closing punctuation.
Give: rpm 5100
